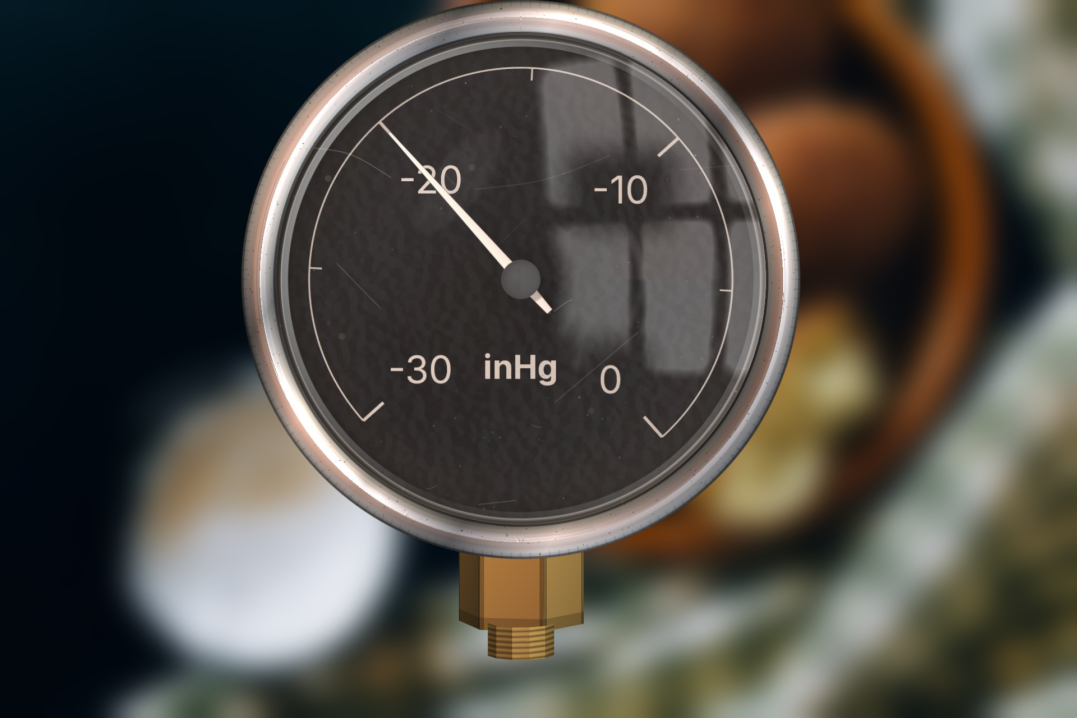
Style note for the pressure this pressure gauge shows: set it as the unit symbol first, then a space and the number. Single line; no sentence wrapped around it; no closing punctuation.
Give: inHg -20
